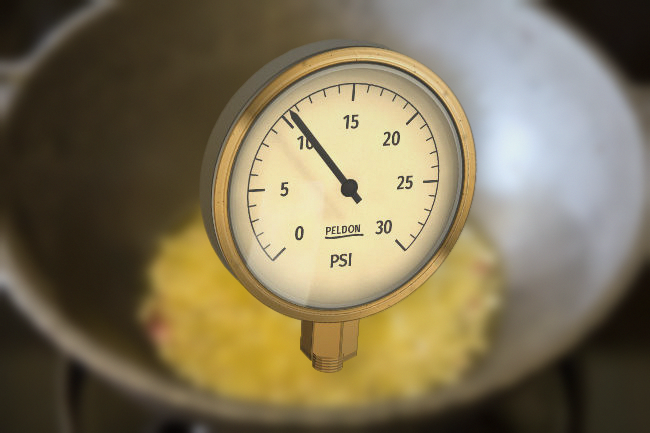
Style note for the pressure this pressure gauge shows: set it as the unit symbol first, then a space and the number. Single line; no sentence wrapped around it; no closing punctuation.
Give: psi 10.5
